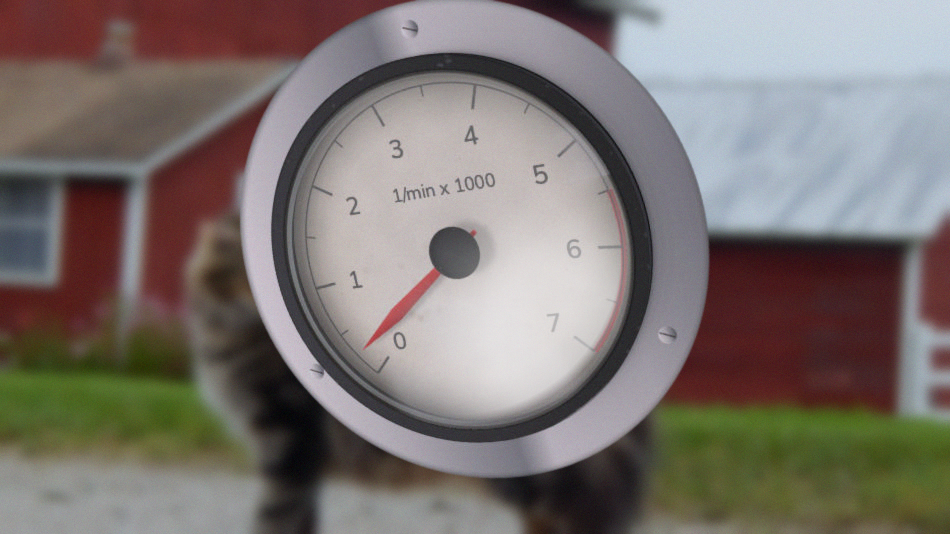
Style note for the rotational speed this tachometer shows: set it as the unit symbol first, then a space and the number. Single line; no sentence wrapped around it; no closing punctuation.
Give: rpm 250
